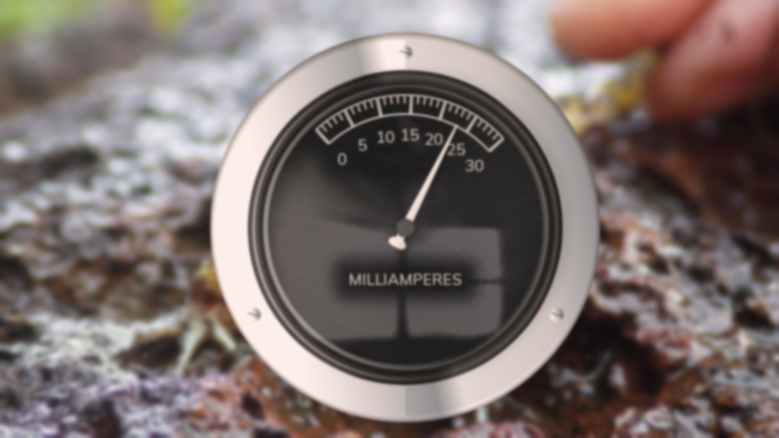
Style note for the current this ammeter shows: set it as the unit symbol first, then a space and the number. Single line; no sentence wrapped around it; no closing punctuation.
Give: mA 23
